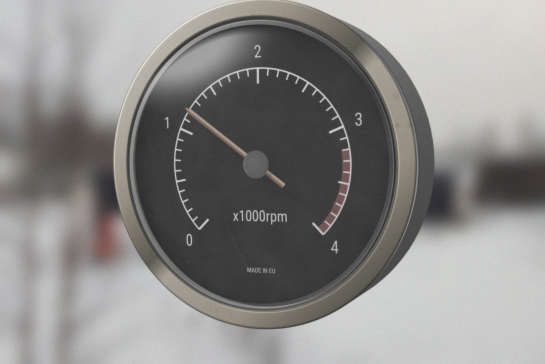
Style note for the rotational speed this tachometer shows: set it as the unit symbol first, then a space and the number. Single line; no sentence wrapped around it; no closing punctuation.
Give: rpm 1200
